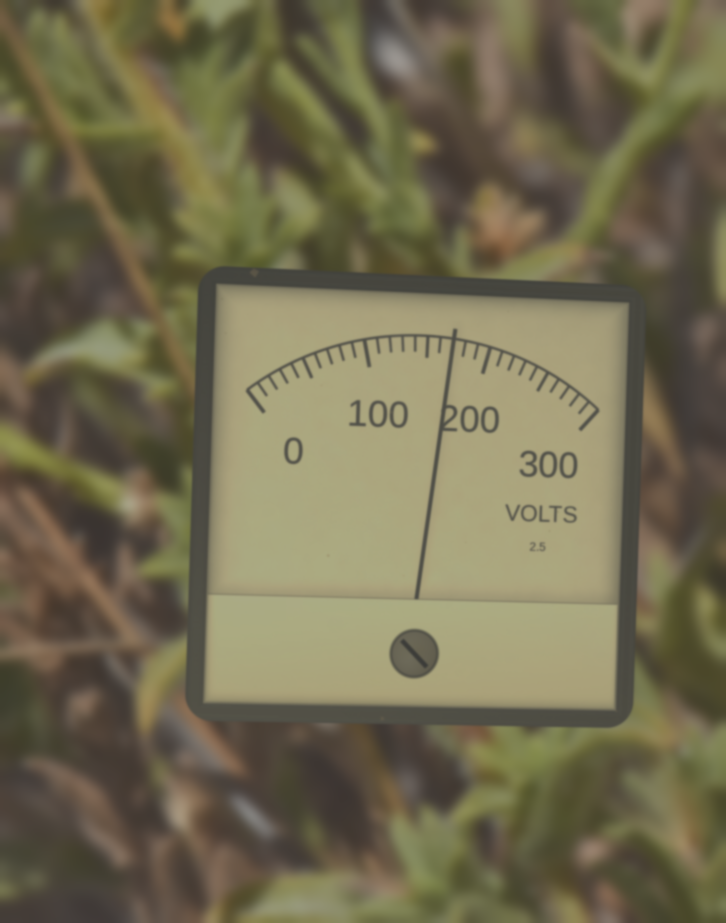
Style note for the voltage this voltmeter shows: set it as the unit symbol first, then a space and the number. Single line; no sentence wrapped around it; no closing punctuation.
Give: V 170
